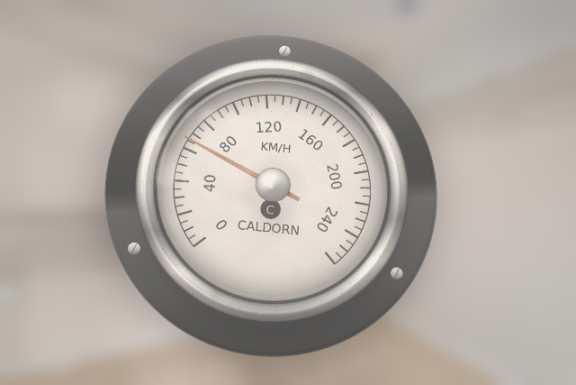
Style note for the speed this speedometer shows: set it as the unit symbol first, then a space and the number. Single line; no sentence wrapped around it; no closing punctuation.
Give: km/h 65
